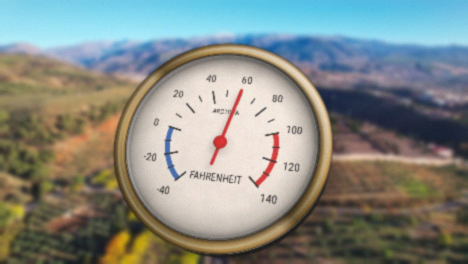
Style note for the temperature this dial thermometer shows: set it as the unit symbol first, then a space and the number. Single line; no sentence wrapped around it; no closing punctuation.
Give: °F 60
